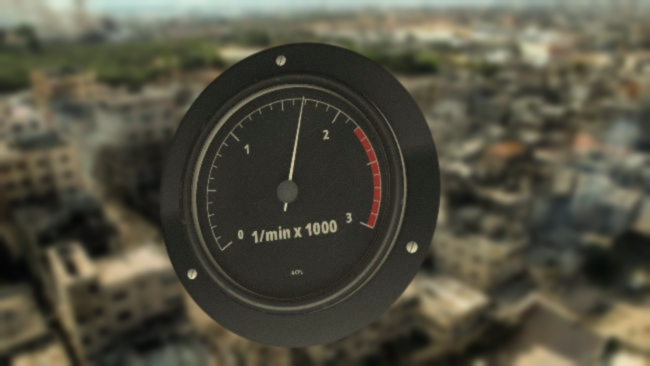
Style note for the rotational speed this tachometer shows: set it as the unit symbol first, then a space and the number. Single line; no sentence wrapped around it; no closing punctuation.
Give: rpm 1700
